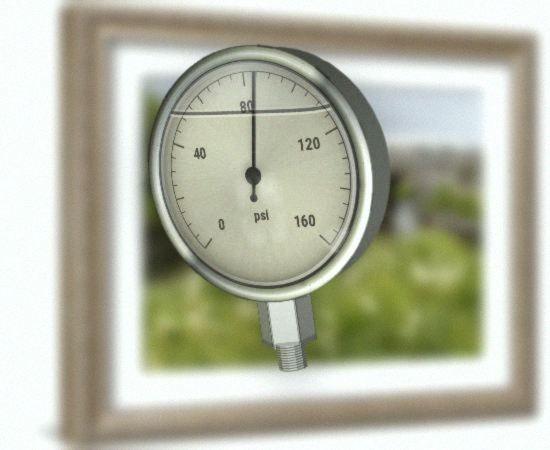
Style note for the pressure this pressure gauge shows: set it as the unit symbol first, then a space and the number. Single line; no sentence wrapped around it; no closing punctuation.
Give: psi 85
